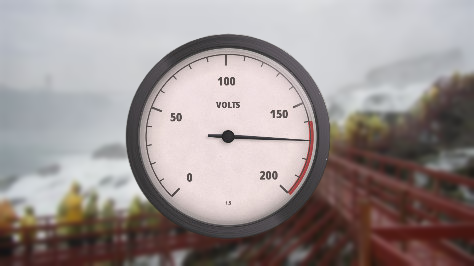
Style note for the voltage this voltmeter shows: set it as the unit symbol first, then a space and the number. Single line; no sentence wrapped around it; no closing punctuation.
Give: V 170
